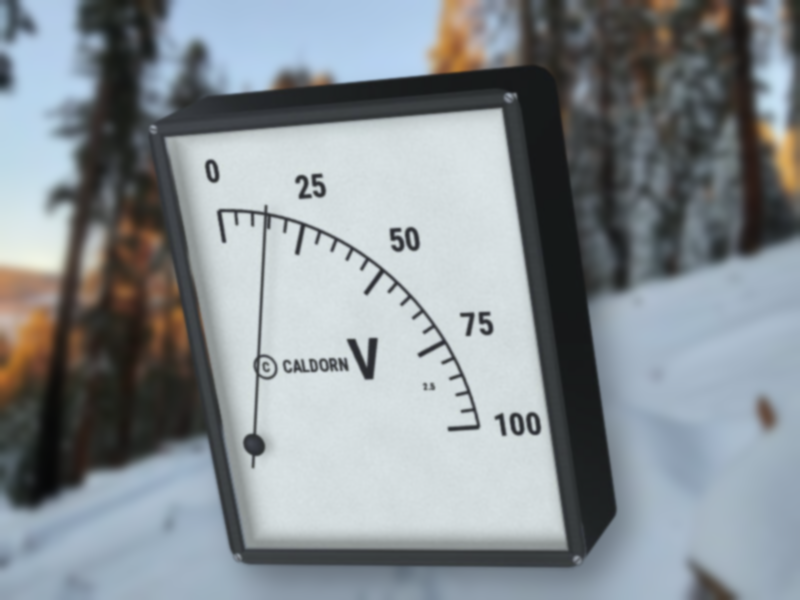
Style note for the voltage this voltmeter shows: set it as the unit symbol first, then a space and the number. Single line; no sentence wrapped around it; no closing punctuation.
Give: V 15
